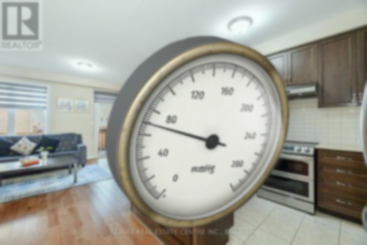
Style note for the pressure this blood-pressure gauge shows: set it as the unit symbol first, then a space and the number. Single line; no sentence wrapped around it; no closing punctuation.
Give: mmHg 70
